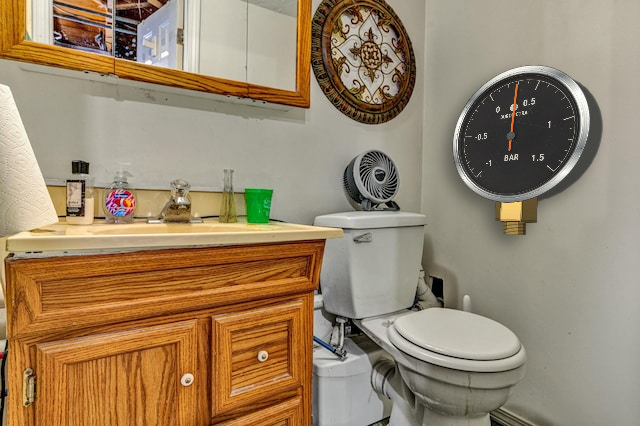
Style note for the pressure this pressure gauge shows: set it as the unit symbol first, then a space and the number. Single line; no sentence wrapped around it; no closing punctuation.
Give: bar 0.3
